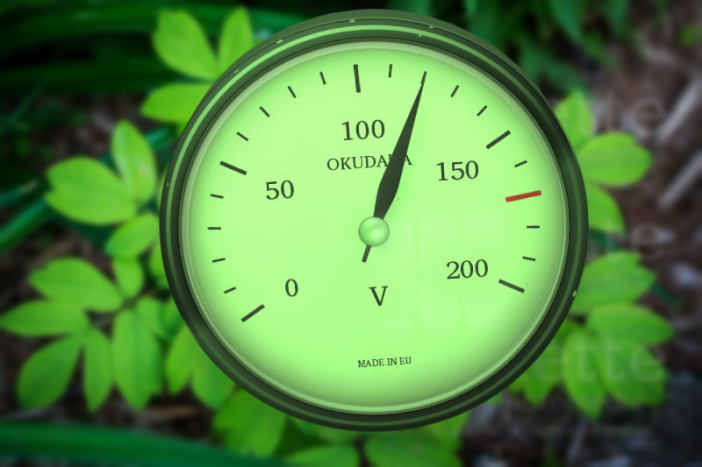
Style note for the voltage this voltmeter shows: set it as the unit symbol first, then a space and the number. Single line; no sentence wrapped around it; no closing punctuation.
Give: V 120
